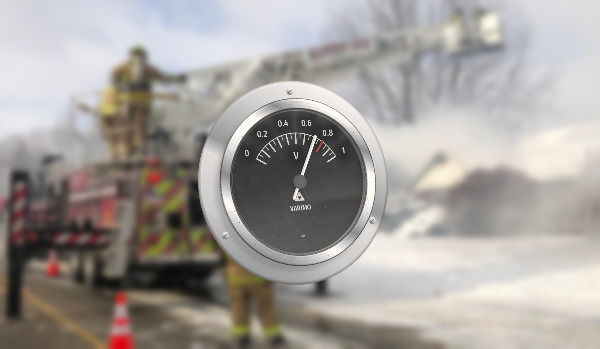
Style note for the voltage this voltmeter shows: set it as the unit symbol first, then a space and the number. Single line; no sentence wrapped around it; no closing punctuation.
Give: V 0.7
